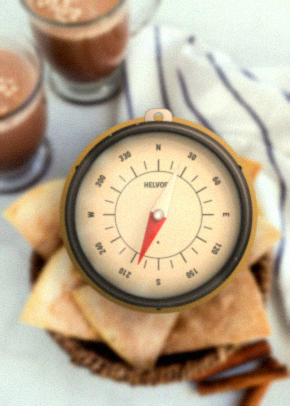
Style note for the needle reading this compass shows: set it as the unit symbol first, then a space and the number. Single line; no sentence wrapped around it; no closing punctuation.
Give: ° 202.5
